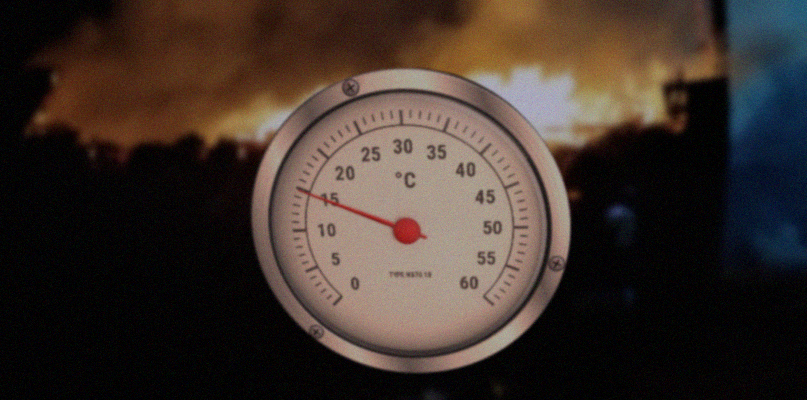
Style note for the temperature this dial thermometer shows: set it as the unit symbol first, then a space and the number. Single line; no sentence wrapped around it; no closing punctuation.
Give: °C 15
